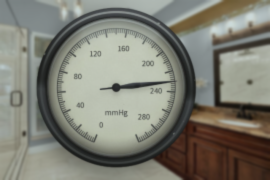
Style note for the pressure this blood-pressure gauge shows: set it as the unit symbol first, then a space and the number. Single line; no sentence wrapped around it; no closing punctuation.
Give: mmHg 230
